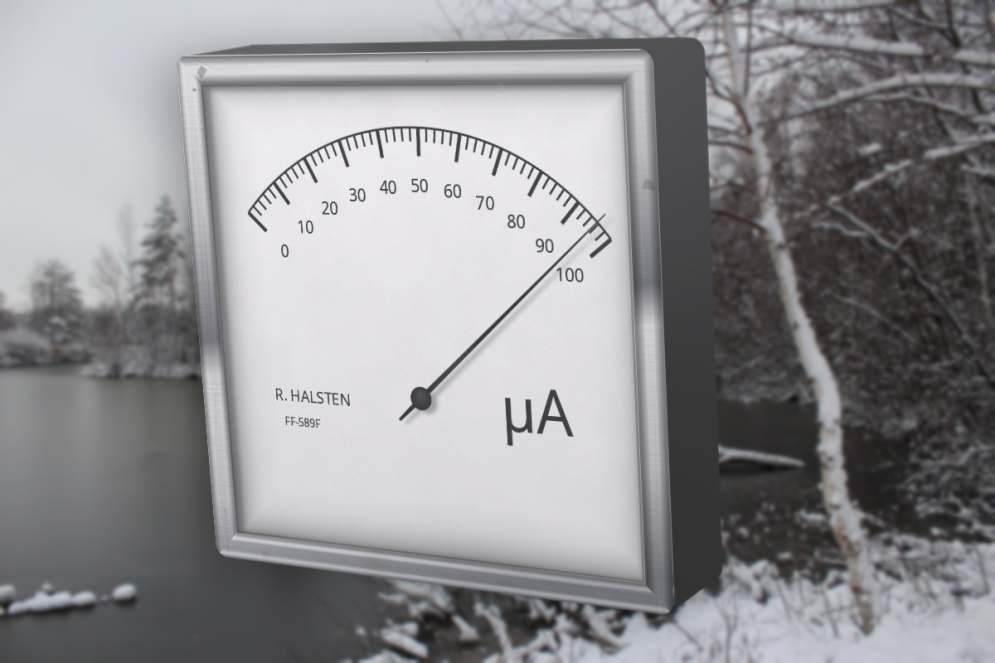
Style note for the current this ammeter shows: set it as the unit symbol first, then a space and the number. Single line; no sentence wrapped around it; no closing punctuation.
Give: µA 96
